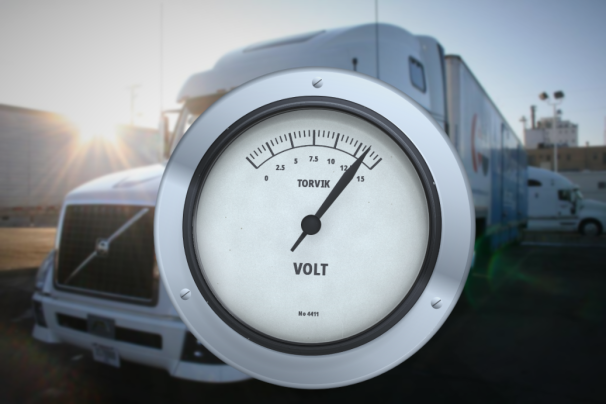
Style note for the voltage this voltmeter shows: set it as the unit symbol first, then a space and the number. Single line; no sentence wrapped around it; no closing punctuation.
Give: V 13.5
